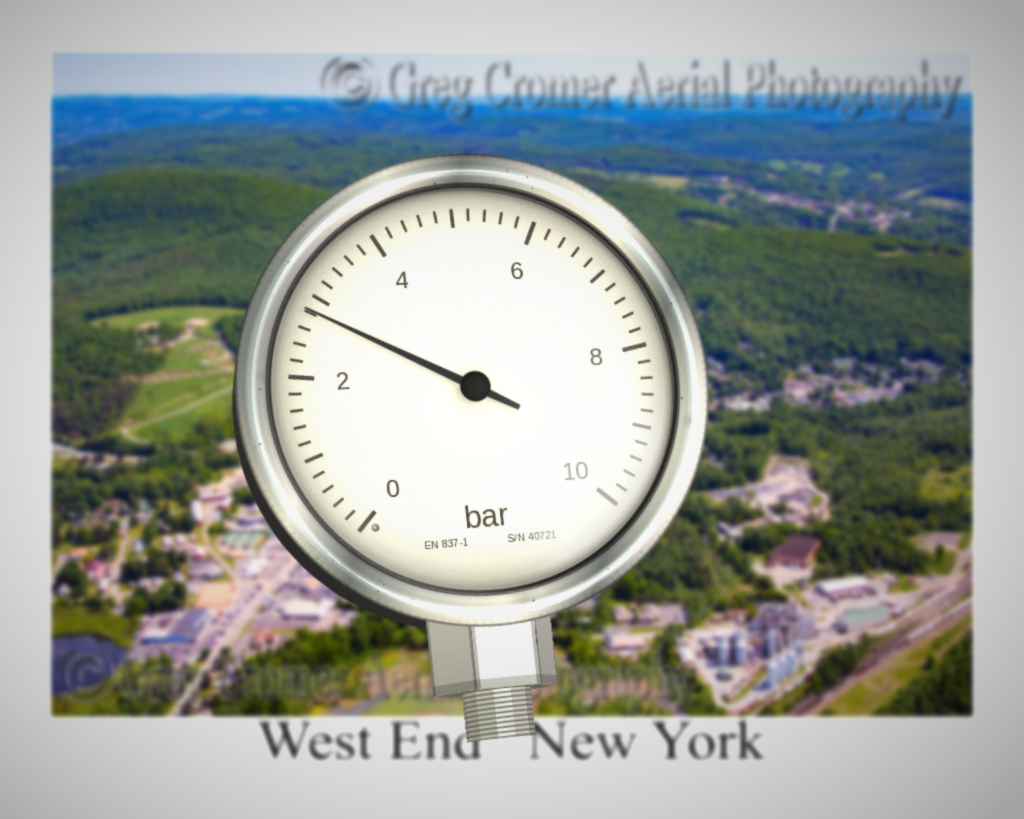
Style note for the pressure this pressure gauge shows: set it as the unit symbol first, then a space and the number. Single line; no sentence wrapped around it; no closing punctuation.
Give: bar 2.8
